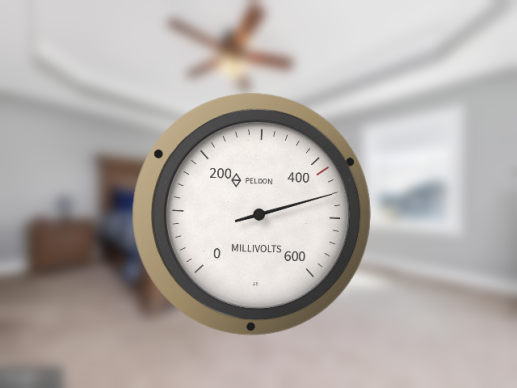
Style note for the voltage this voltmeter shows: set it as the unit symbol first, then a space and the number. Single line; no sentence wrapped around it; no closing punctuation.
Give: mV 460
